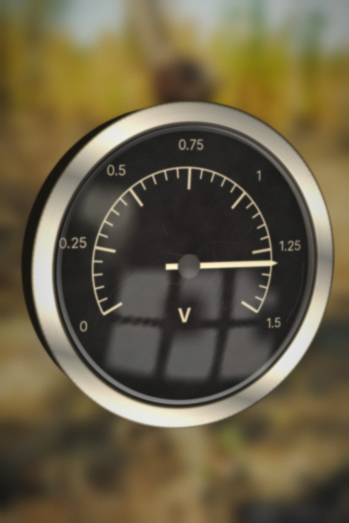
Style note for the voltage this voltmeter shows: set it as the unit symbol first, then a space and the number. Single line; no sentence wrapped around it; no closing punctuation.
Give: V 1.3
